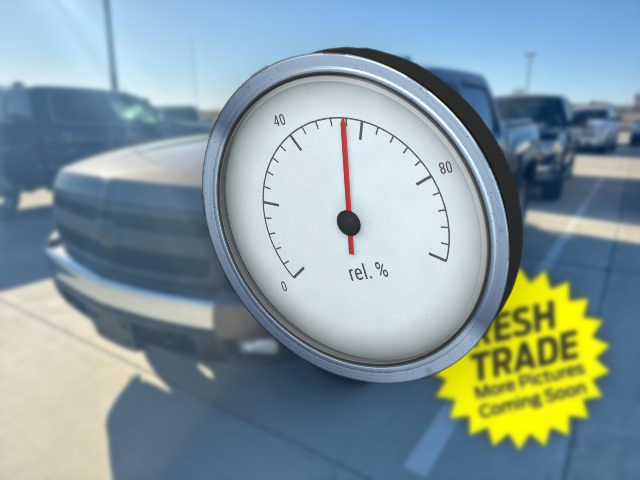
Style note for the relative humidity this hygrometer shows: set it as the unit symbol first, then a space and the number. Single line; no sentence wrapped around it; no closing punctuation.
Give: % 56
